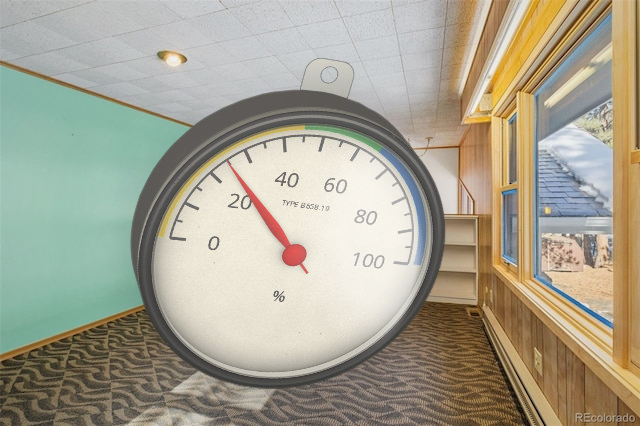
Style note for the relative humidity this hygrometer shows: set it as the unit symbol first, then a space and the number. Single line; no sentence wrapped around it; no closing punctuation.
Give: % 25
